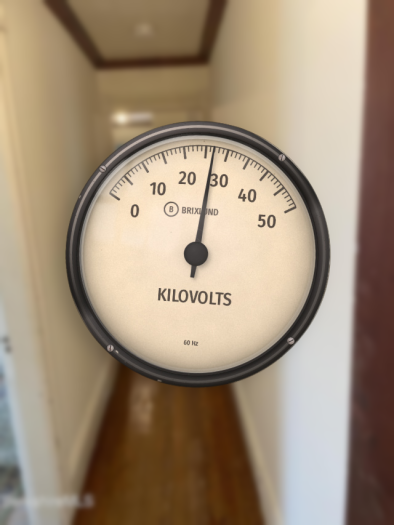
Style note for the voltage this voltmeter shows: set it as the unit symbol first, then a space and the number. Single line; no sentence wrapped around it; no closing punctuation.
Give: kV 27
